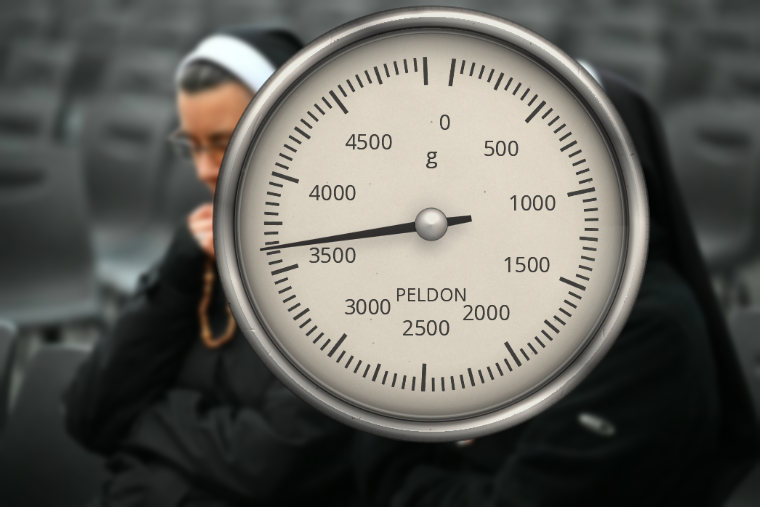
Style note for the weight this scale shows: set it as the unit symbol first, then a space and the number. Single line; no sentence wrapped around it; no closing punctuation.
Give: g 3625
